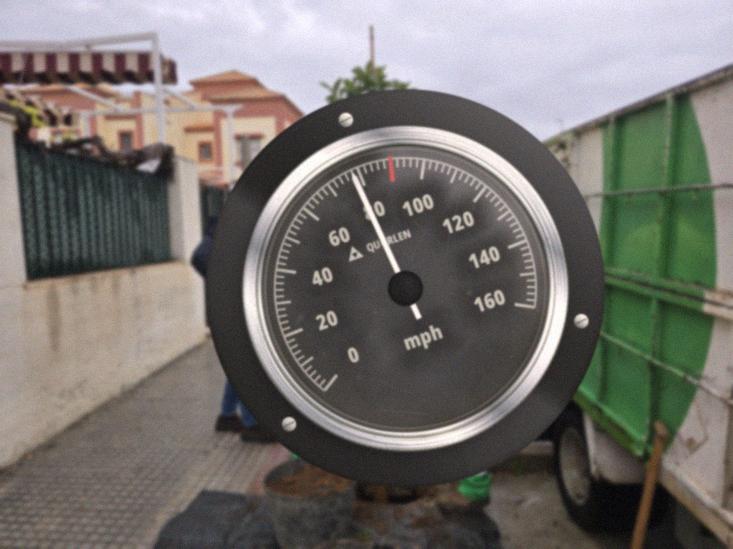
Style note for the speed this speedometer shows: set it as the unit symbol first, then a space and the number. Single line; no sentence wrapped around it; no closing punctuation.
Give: mph 78
